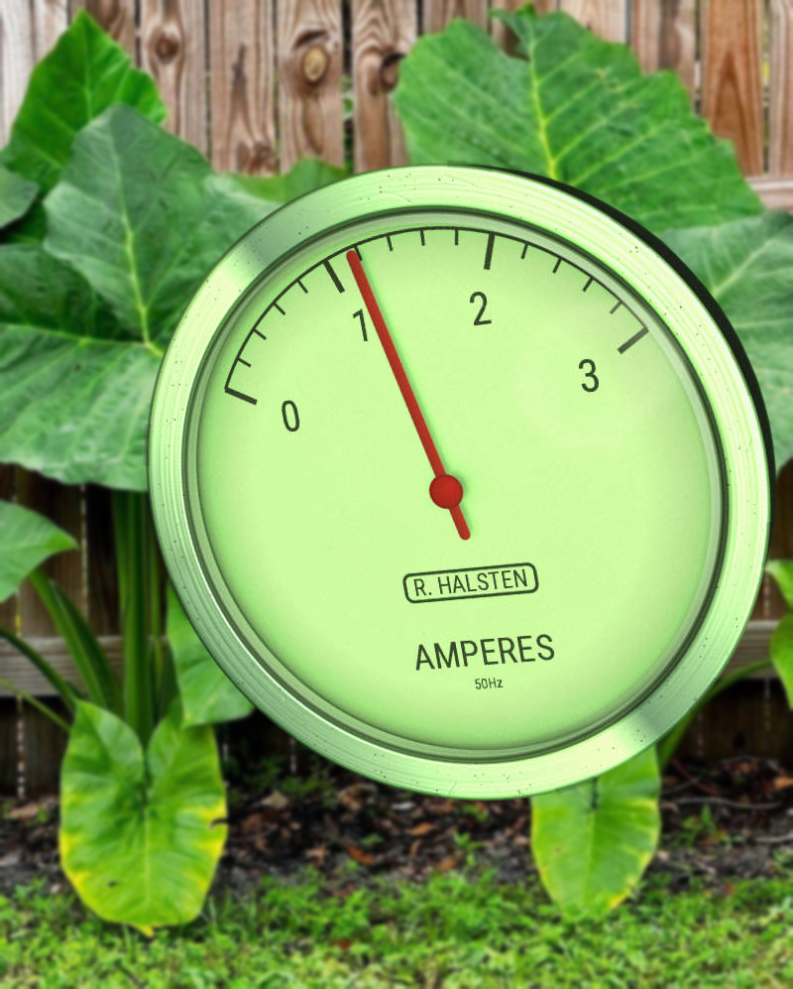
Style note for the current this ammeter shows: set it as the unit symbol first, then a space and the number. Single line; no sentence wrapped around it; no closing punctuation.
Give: A 1.2
